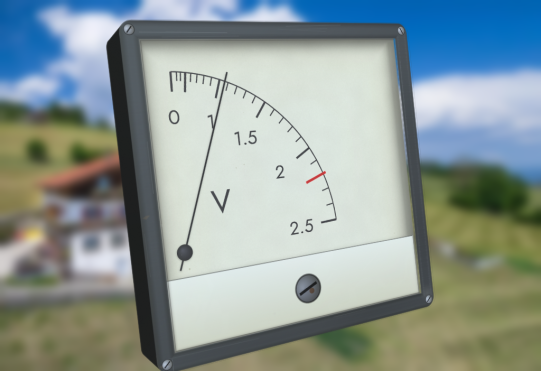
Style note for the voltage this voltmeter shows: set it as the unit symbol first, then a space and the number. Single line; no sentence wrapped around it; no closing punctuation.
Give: V 1.05
